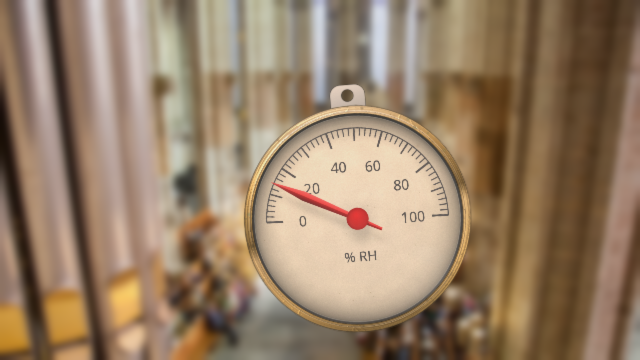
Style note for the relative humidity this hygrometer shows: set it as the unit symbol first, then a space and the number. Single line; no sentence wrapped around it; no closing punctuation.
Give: % 14
